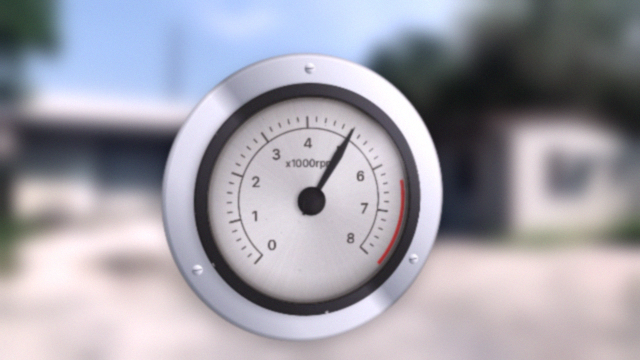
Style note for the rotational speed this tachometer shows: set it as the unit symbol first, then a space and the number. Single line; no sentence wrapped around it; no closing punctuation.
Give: rpm 5000
